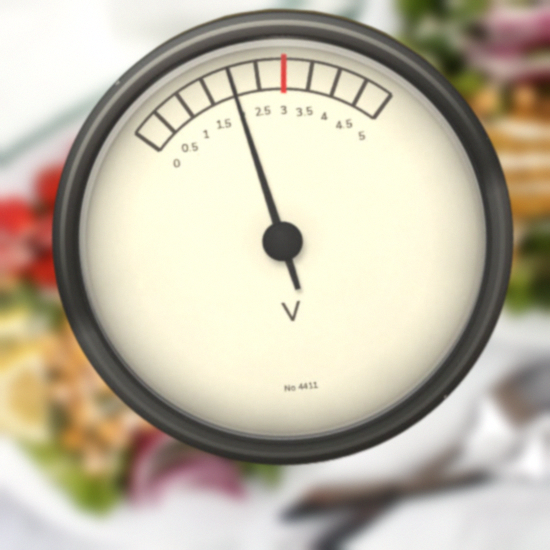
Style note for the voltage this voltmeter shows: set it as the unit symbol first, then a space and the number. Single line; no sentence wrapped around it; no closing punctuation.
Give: V 2
